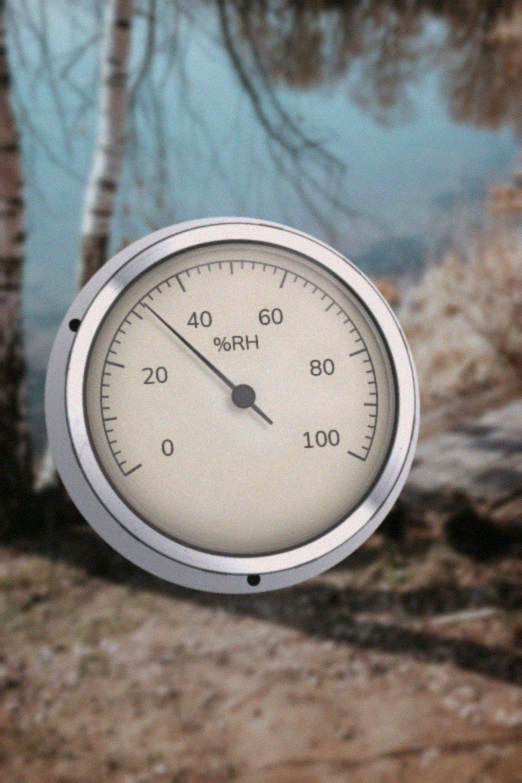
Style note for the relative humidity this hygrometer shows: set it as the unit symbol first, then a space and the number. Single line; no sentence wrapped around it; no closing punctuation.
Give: % 32
